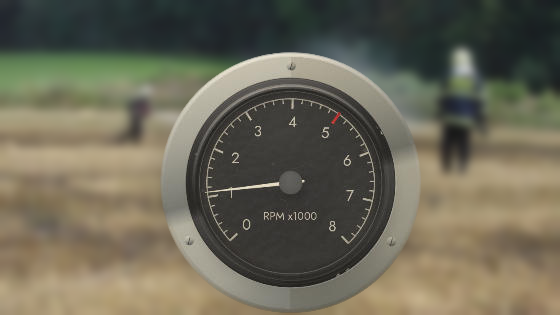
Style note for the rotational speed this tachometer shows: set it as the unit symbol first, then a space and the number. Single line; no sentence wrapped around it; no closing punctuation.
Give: rpm 1100
